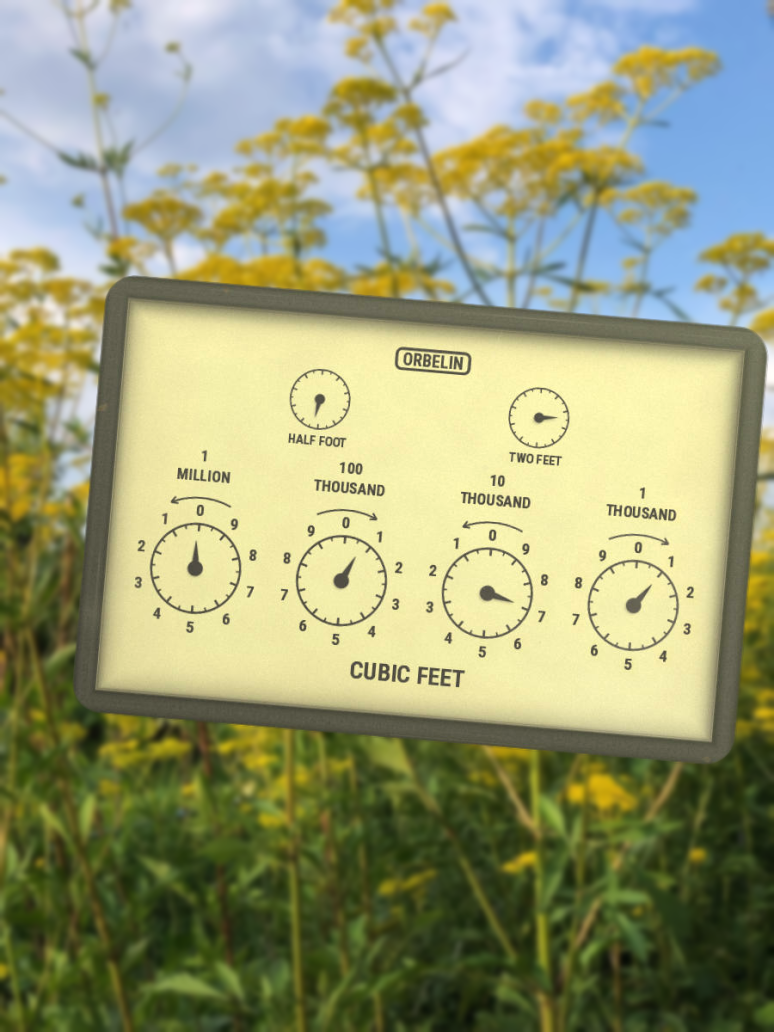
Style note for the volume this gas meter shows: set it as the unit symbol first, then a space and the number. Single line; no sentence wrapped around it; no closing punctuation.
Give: ft³ 7100
